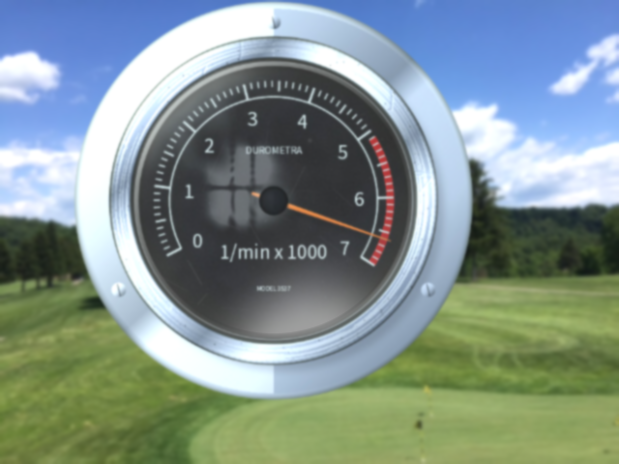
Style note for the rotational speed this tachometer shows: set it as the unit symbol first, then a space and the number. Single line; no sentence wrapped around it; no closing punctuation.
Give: rpm 6600
